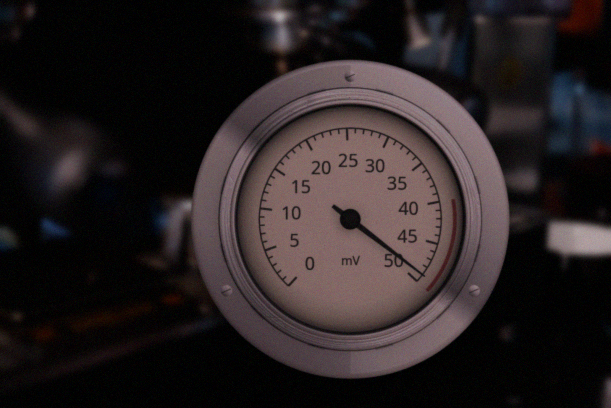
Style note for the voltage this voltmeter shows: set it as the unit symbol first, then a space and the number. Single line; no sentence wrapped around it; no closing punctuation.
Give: mV 49
